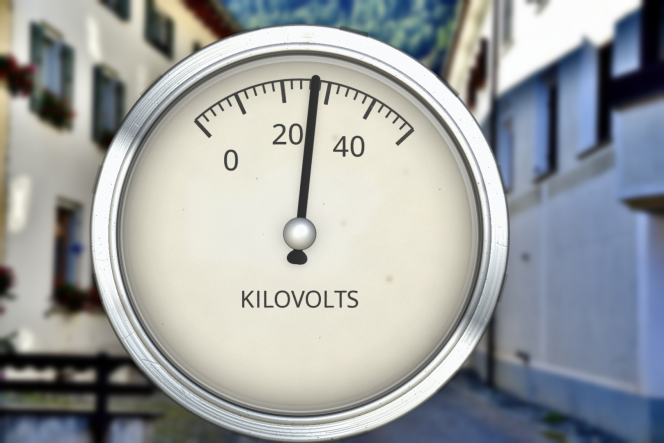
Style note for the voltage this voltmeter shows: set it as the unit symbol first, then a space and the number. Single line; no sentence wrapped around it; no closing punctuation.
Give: kV 27
